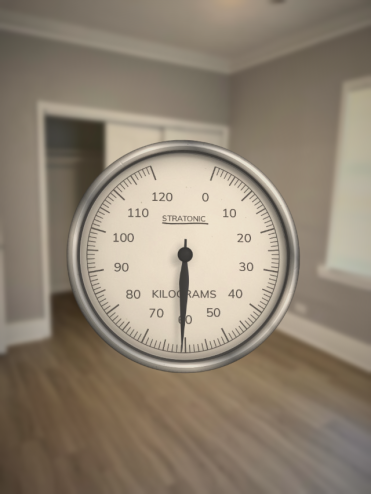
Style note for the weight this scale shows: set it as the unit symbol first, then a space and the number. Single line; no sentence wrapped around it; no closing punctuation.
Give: kg 61
